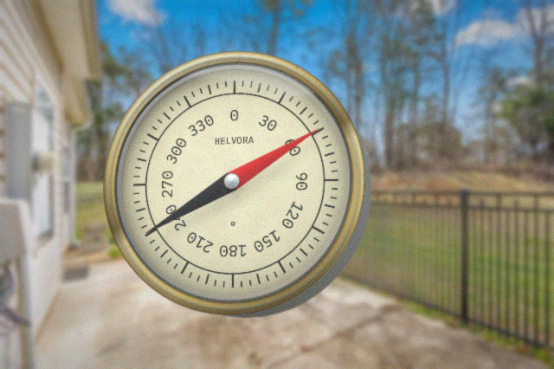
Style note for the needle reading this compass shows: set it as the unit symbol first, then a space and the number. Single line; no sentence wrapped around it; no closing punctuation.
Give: ° 60
